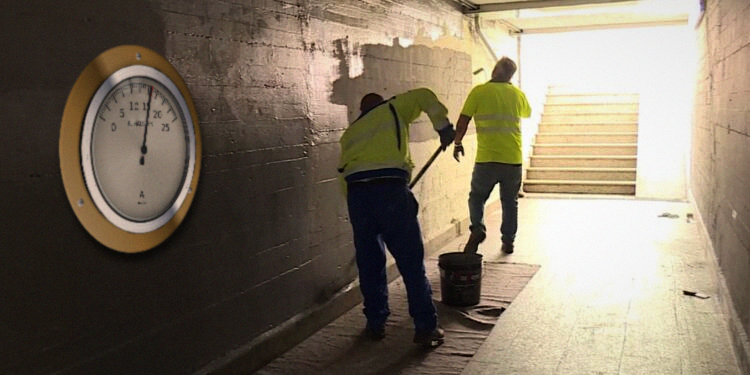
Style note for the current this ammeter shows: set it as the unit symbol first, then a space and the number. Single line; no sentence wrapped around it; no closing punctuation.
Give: A 15
